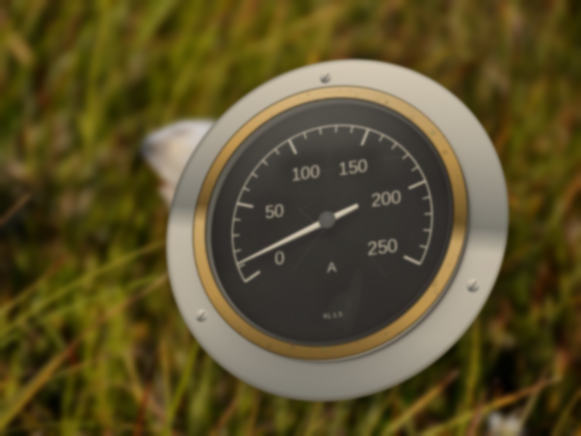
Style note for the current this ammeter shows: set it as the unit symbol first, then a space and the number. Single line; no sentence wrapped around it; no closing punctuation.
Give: A 10
